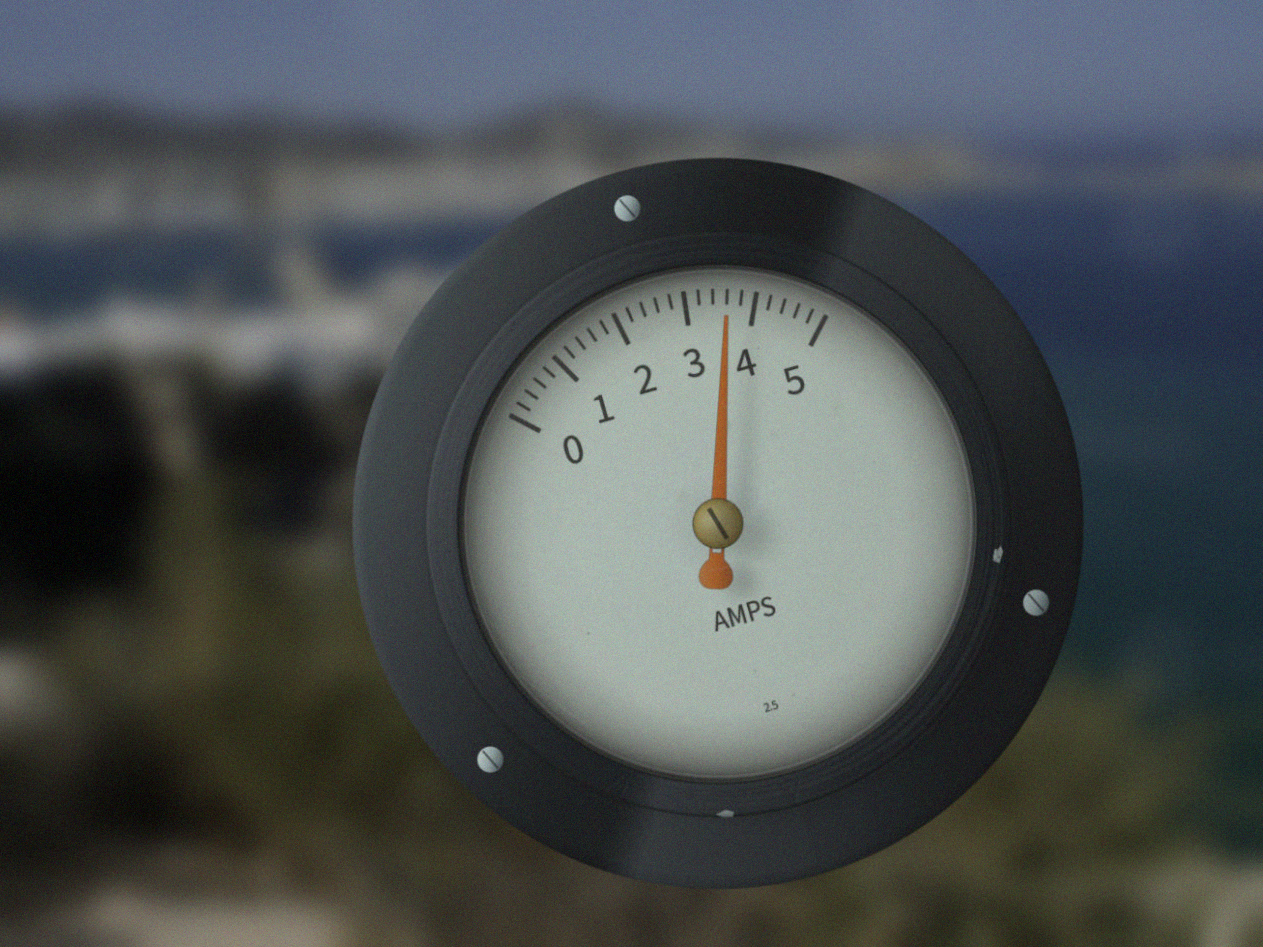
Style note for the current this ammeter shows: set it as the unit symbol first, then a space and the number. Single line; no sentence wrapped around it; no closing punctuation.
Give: A 3.6
